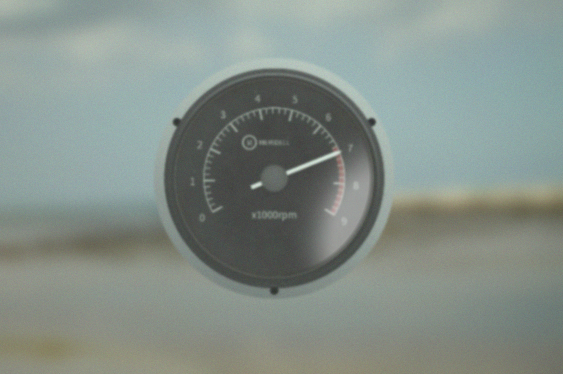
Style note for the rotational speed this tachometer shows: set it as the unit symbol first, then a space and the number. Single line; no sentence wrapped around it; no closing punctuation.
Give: rpm 7000
